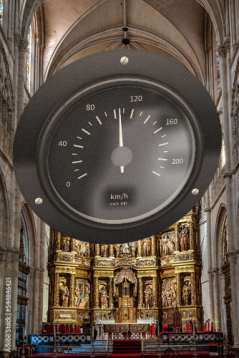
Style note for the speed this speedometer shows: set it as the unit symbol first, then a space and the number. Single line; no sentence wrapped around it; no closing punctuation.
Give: km/h 105
